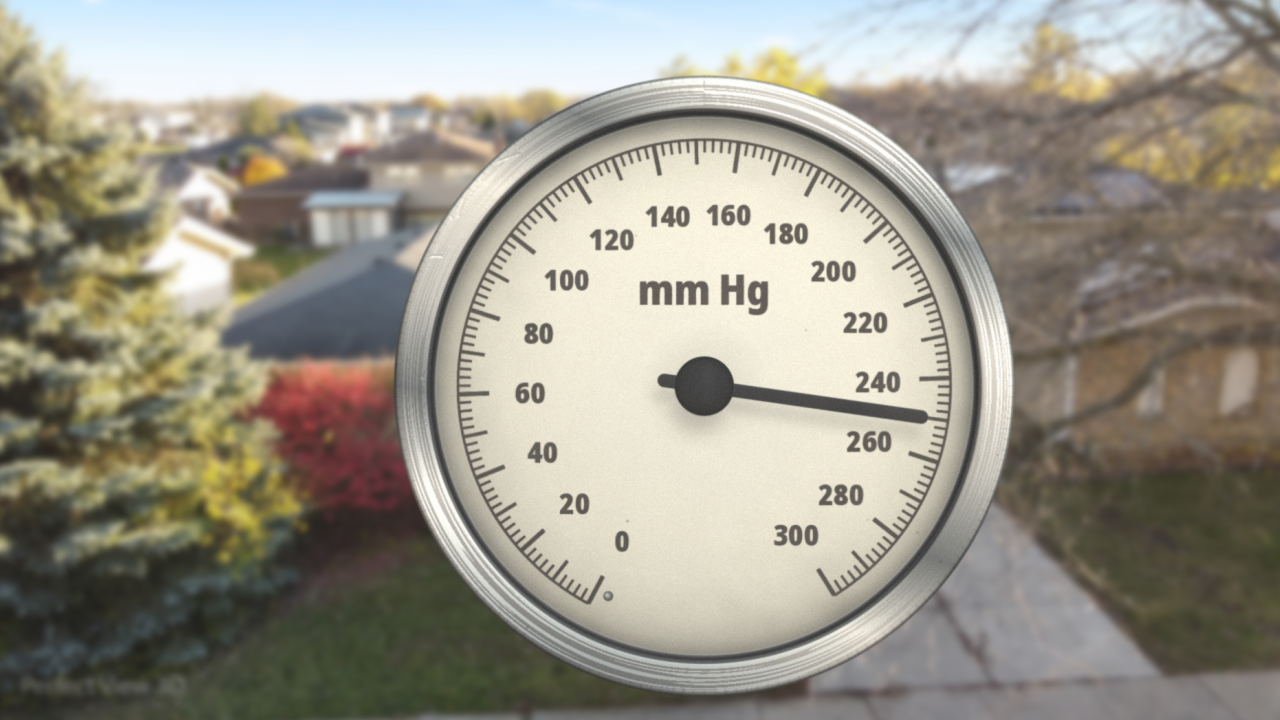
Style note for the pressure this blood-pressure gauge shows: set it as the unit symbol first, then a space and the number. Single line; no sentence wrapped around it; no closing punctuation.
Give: mmHg 250
